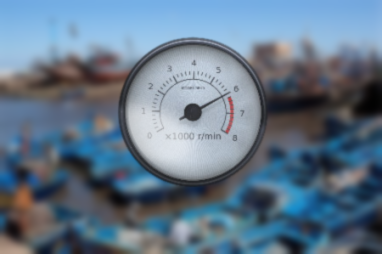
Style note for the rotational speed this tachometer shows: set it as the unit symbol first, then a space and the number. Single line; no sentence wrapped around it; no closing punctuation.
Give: rpm 6000
